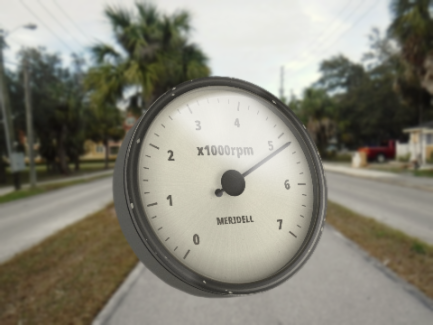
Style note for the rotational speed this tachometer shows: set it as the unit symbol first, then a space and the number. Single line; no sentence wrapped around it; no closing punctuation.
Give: rpm 5200
